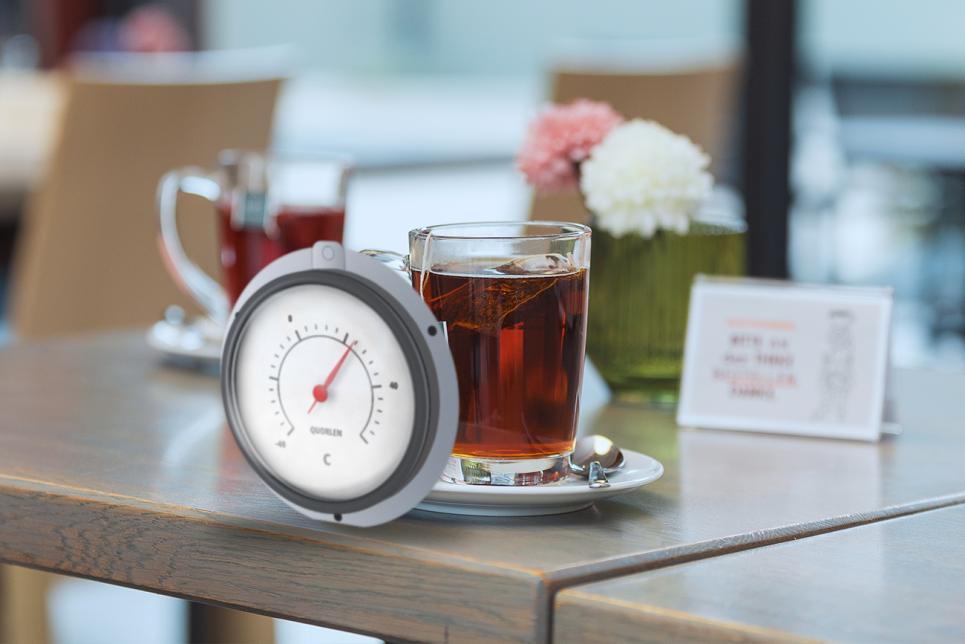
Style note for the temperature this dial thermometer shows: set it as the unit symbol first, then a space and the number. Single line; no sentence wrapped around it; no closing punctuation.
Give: °C 24
